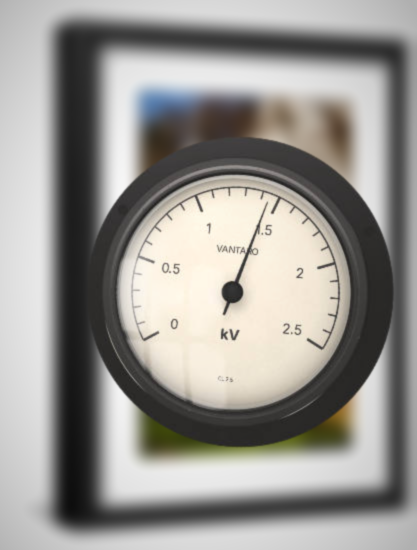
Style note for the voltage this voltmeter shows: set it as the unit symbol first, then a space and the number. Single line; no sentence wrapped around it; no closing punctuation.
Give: kV 1.45
